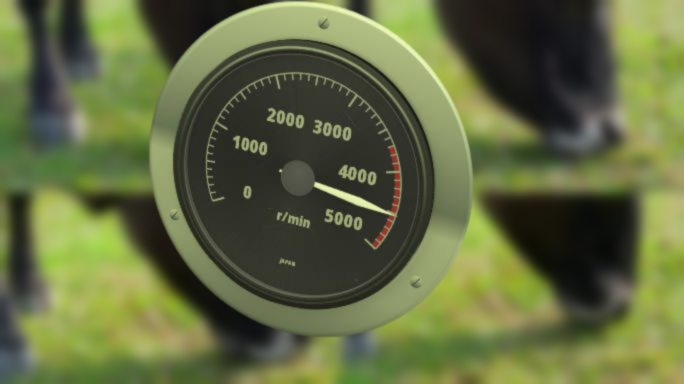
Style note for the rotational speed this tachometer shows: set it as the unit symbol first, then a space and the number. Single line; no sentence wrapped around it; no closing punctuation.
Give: rpm 4500
